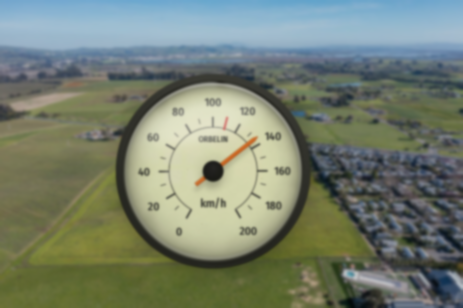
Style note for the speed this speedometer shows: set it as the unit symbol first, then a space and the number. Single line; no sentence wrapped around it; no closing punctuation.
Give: km/h 135
